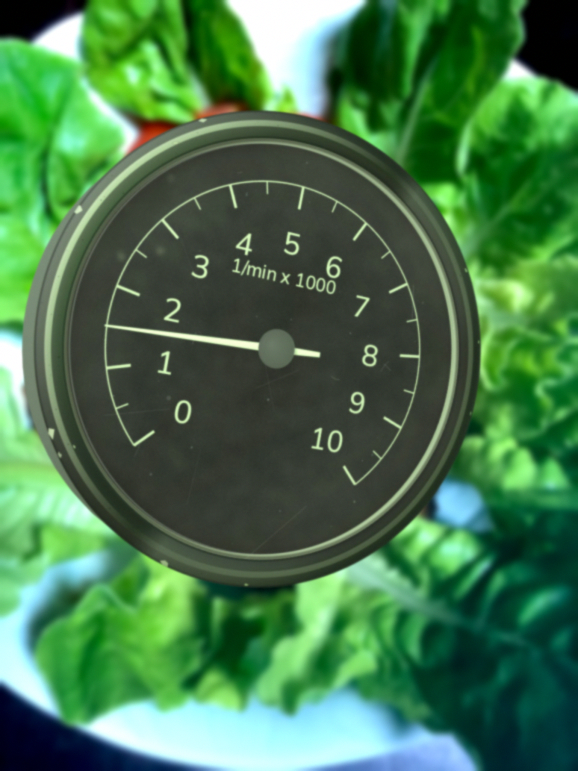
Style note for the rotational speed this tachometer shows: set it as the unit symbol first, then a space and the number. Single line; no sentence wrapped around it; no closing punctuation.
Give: rpm 1500
